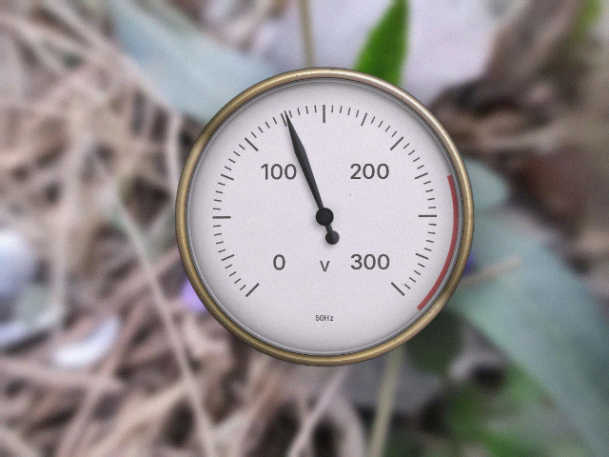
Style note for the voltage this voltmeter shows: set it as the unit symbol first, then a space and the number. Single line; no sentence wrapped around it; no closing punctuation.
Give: V 127.5
